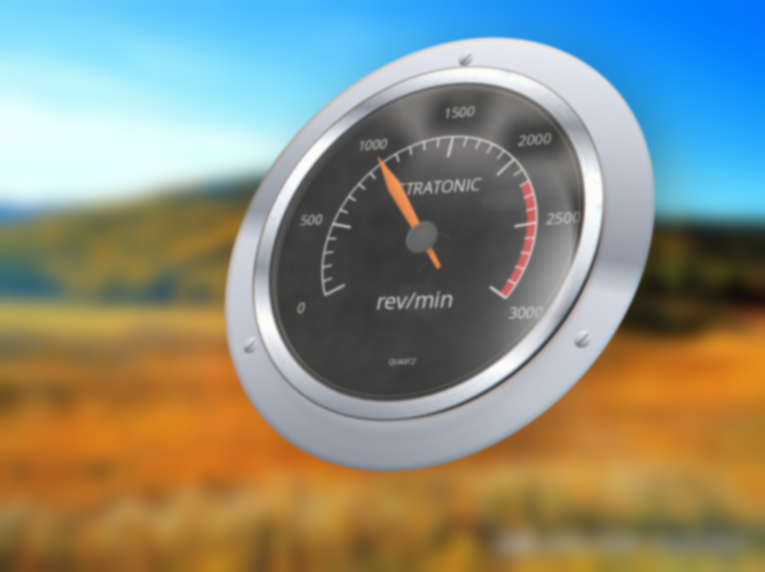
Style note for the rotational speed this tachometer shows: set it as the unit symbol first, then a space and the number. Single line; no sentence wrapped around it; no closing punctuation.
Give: rpm 1000
